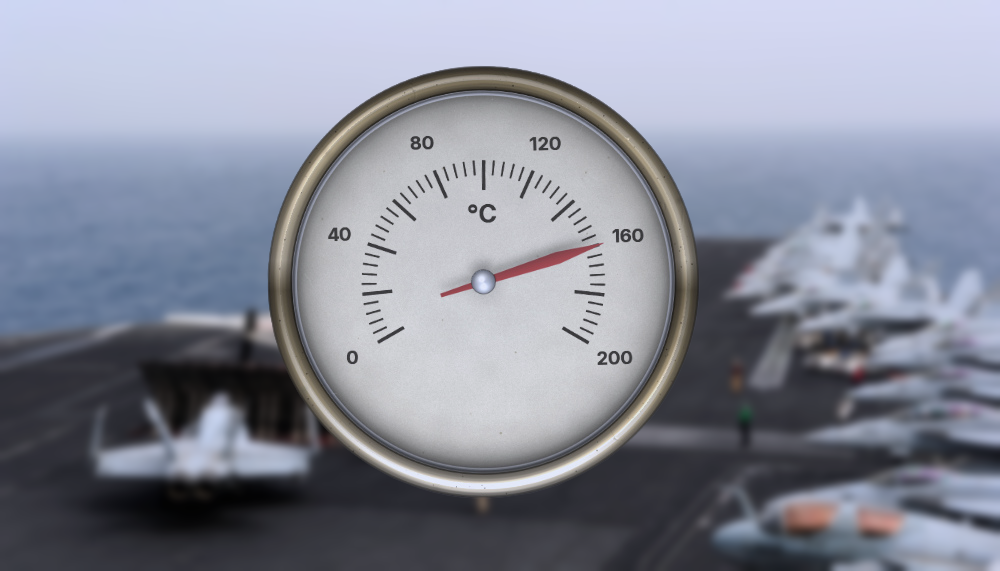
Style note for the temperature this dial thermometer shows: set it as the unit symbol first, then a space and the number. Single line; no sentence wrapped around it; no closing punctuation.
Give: °C 160
